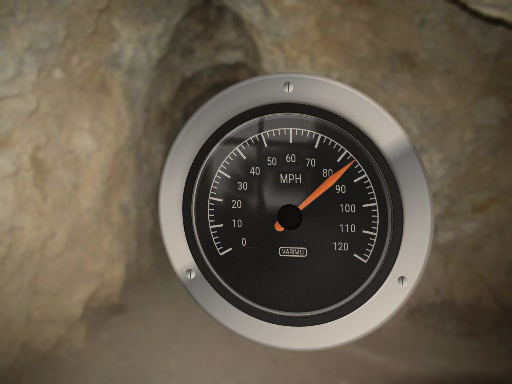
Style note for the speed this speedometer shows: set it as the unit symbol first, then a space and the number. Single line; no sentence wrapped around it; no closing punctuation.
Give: mph 84
